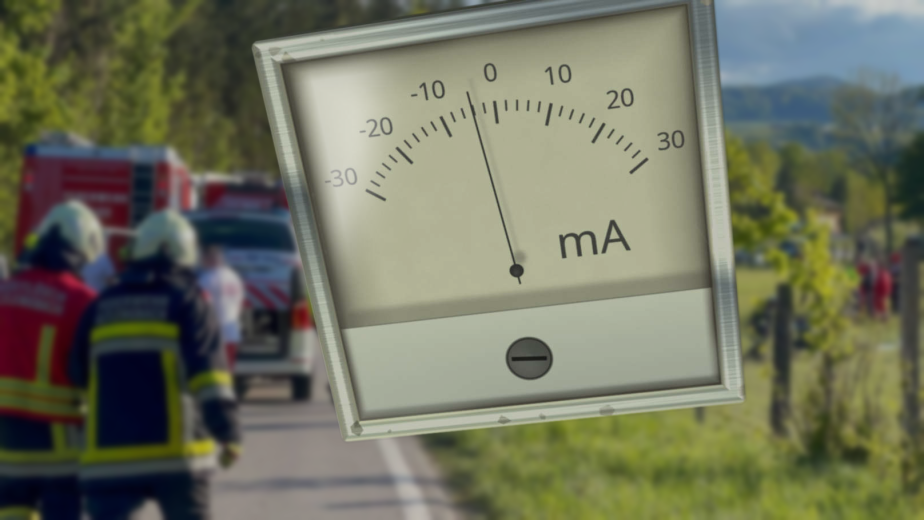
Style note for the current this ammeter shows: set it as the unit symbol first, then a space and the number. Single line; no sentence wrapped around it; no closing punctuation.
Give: mA -4
